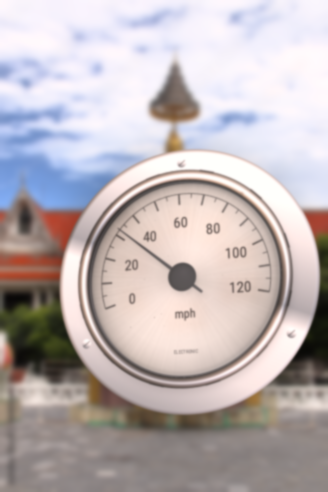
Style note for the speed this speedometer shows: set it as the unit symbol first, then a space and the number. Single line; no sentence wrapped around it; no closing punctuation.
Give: mph 32.5
